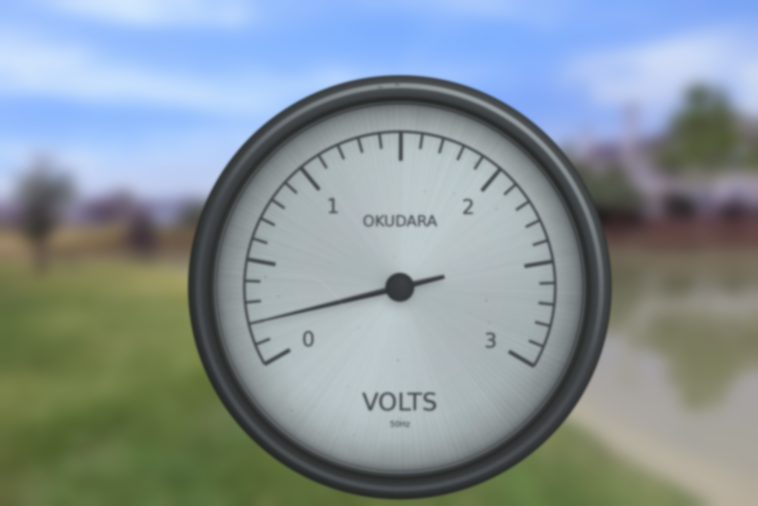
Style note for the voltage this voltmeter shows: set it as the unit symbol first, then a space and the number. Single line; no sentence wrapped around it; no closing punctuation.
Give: V 0.2
